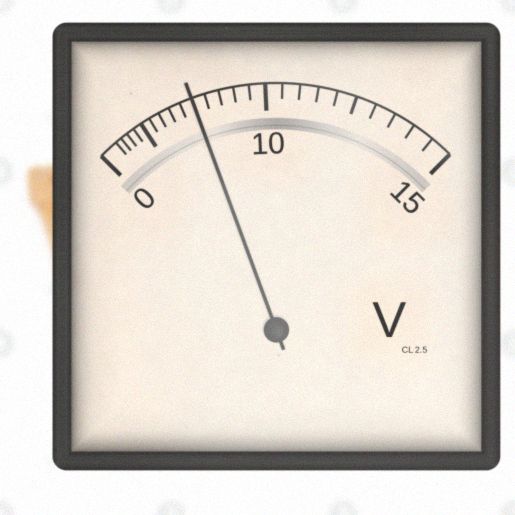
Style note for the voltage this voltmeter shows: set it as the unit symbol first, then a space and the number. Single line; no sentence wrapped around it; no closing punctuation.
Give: V 7.5
